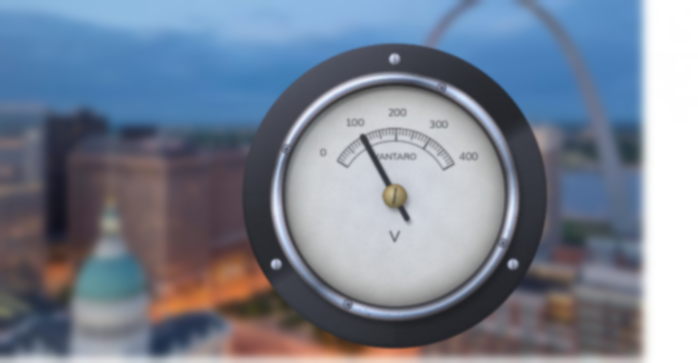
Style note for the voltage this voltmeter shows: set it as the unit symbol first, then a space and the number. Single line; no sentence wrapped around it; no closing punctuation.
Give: V 100
